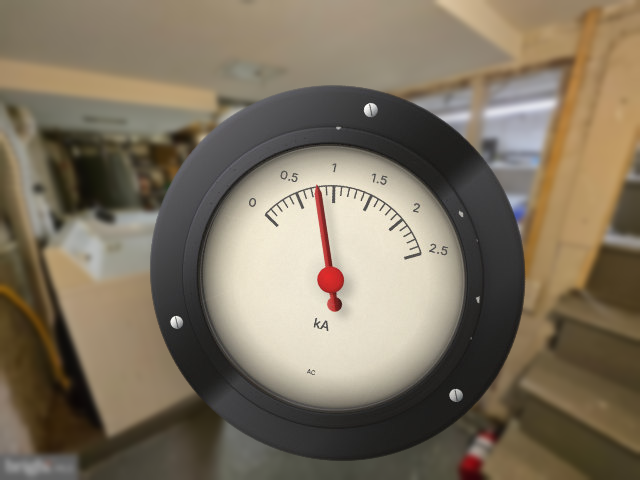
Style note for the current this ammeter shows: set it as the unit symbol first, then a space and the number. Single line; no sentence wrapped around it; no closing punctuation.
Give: kA 0.8
